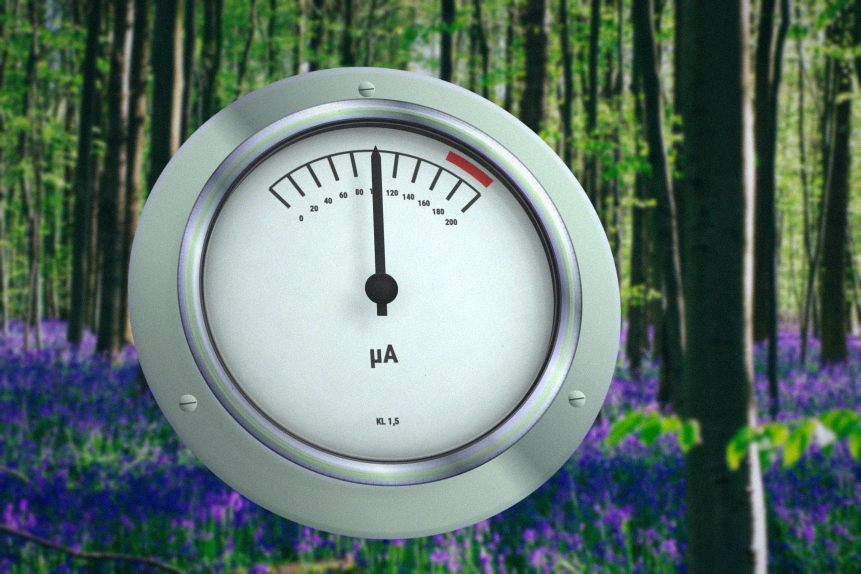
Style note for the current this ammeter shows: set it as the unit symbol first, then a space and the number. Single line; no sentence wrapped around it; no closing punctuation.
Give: µA 100
